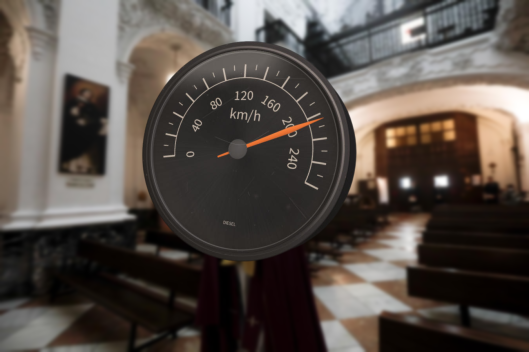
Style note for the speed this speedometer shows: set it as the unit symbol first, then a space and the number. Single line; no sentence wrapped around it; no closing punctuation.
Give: km/h 205
